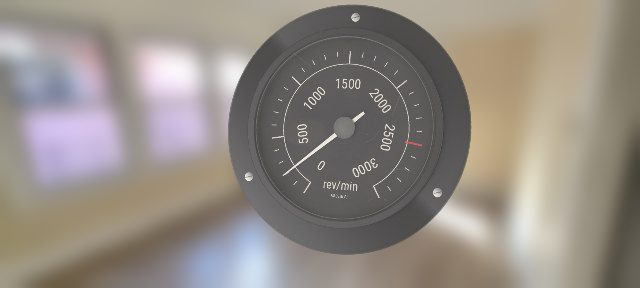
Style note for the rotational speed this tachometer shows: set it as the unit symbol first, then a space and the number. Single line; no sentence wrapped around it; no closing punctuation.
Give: rpm 200
